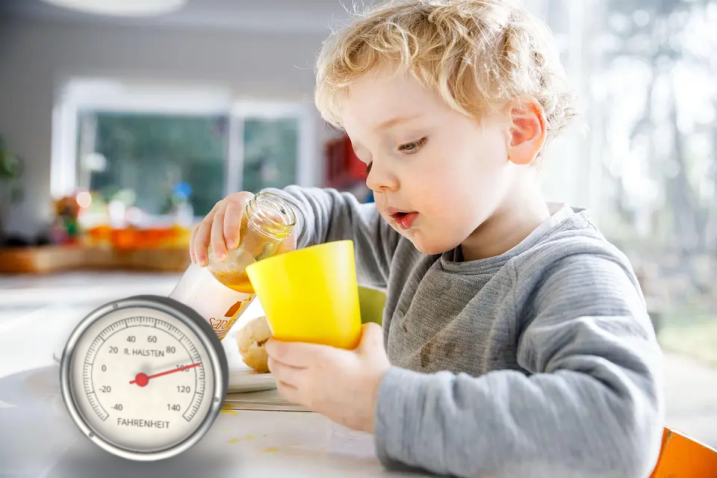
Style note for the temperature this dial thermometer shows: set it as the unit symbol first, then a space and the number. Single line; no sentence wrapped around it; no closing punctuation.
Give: °F 100
